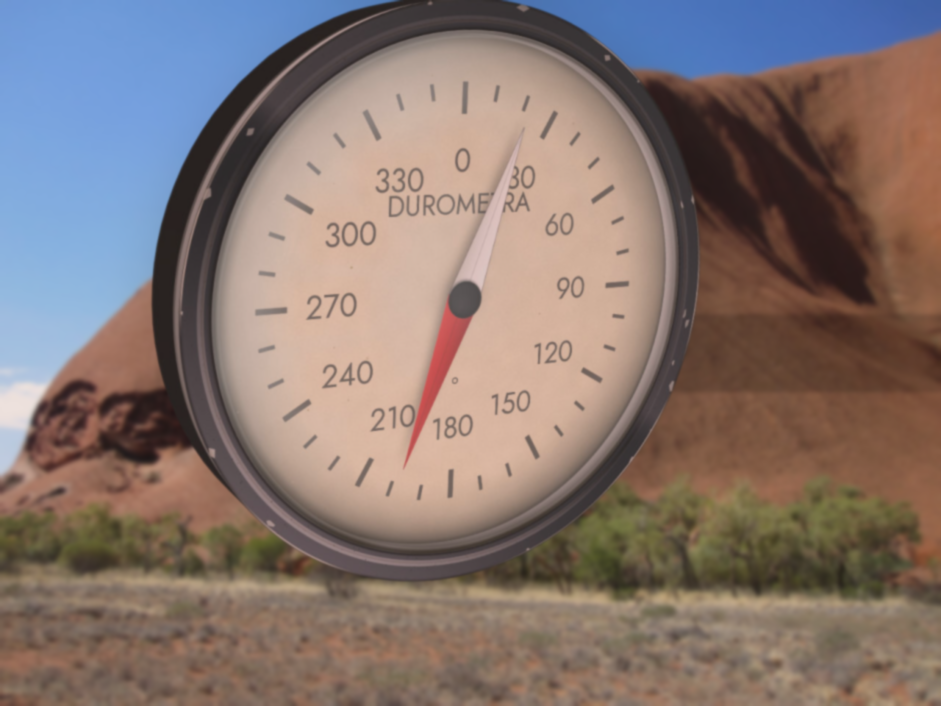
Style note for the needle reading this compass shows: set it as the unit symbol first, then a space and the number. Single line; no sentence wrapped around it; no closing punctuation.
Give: ° 200
